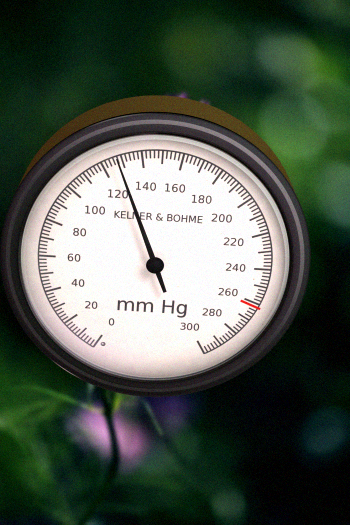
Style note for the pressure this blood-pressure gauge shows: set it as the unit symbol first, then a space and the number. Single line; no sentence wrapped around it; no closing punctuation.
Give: mmHg 128
